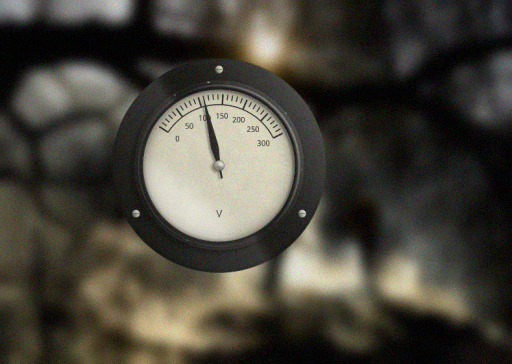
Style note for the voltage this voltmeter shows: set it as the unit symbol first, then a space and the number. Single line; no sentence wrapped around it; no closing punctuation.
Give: V 110
